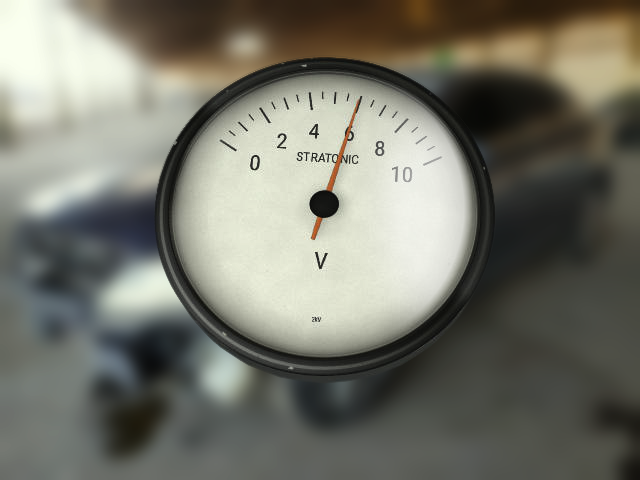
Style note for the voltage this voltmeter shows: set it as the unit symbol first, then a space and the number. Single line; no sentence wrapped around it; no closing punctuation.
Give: V 6
